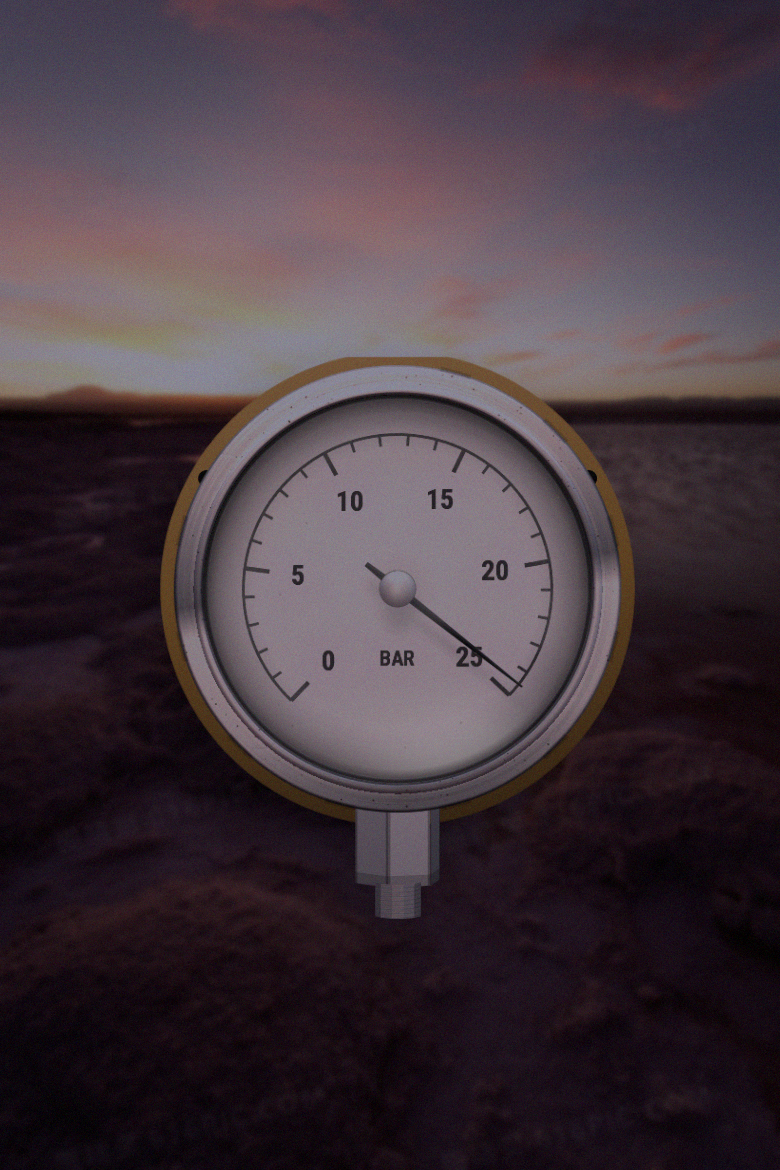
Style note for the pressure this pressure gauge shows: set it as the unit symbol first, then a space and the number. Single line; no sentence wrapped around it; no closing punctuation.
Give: bar 24.5
